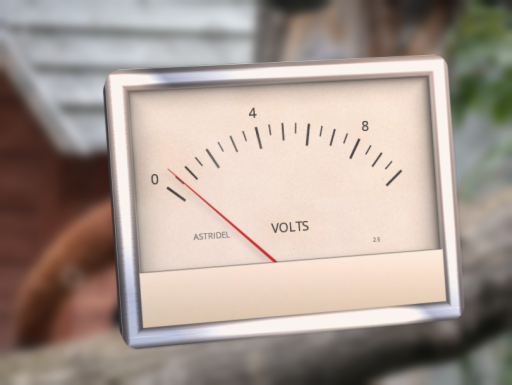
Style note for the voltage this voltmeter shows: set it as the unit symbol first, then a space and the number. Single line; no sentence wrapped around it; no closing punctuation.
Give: V 0.5
